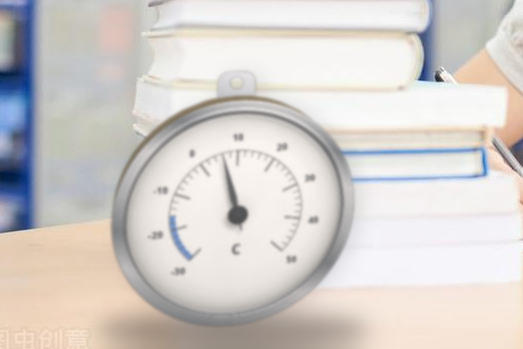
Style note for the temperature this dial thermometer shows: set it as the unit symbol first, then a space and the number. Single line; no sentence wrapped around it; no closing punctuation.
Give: °C 6
